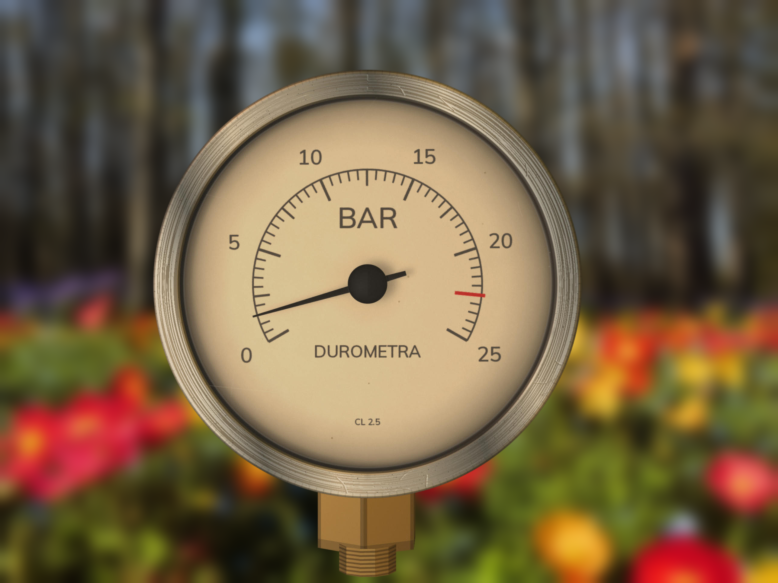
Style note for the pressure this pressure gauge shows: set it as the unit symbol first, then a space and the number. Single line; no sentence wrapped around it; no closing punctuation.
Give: bar 1.5
